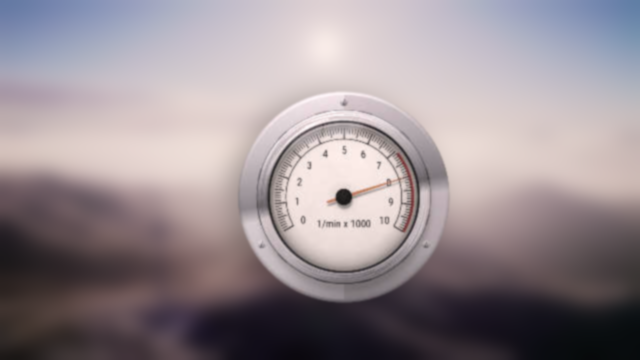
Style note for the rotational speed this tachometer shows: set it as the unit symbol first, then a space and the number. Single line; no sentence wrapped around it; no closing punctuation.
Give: rpm 8000
